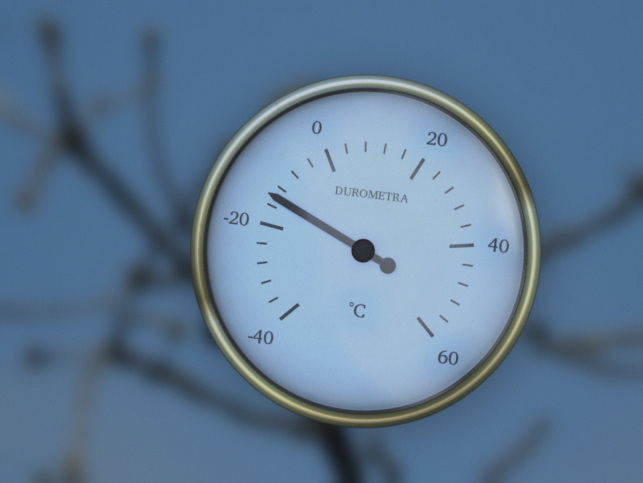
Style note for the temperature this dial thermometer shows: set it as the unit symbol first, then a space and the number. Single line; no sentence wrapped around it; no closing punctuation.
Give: °C -14
